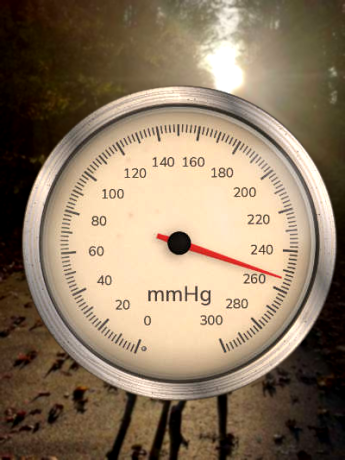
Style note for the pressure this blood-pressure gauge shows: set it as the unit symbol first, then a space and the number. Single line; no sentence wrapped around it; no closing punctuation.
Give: mmHg 254
